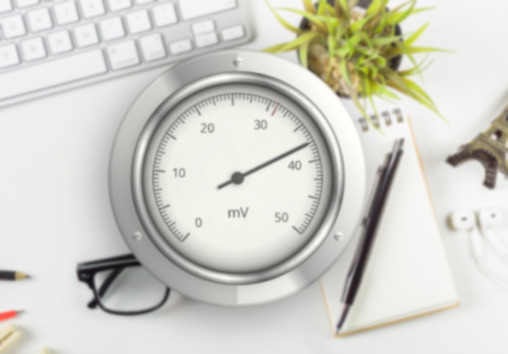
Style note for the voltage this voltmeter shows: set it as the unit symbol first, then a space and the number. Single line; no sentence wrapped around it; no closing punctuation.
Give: mV 37.5
